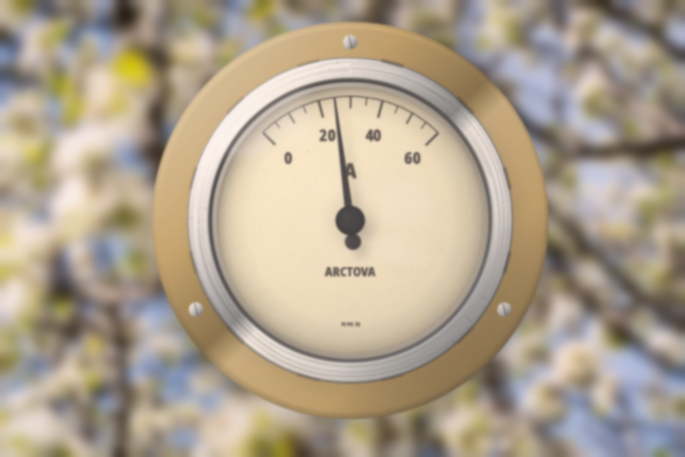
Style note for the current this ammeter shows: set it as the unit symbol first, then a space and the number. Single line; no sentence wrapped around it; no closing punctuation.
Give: A 25
